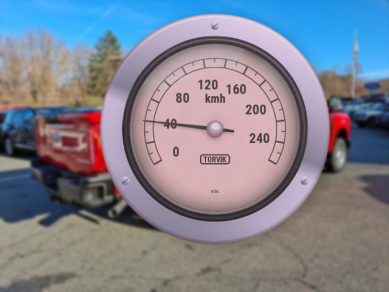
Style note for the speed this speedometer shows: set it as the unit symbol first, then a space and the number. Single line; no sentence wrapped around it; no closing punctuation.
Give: km/h 40
